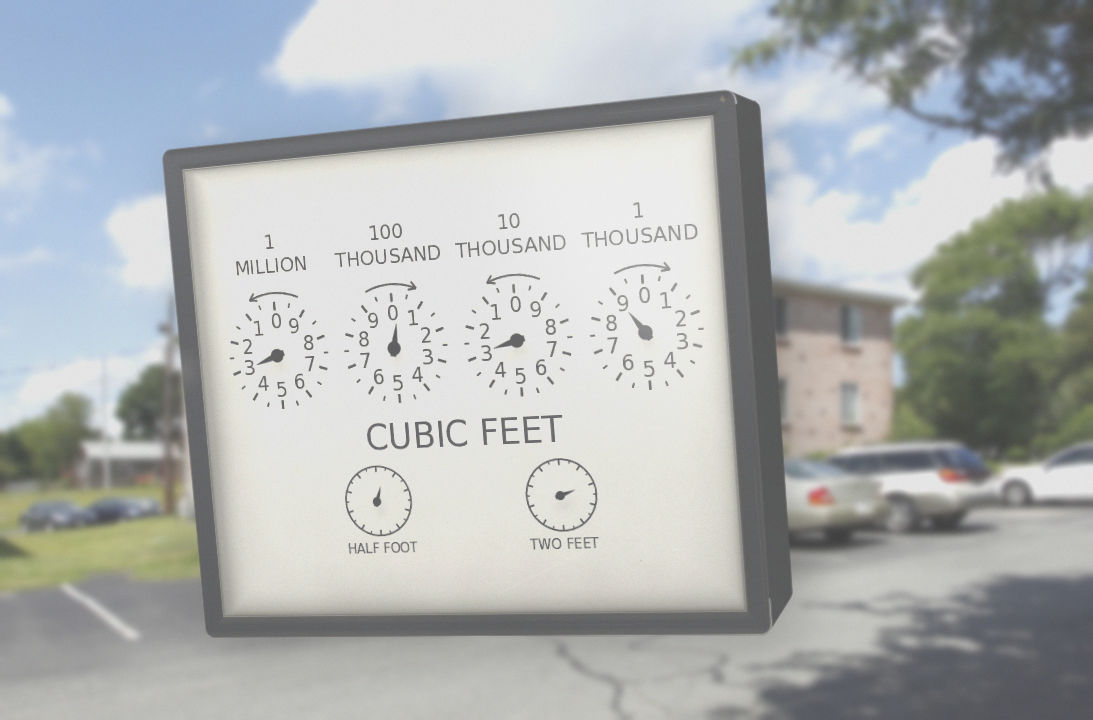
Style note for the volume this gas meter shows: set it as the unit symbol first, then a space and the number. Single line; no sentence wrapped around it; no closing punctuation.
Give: ft³ 302900
